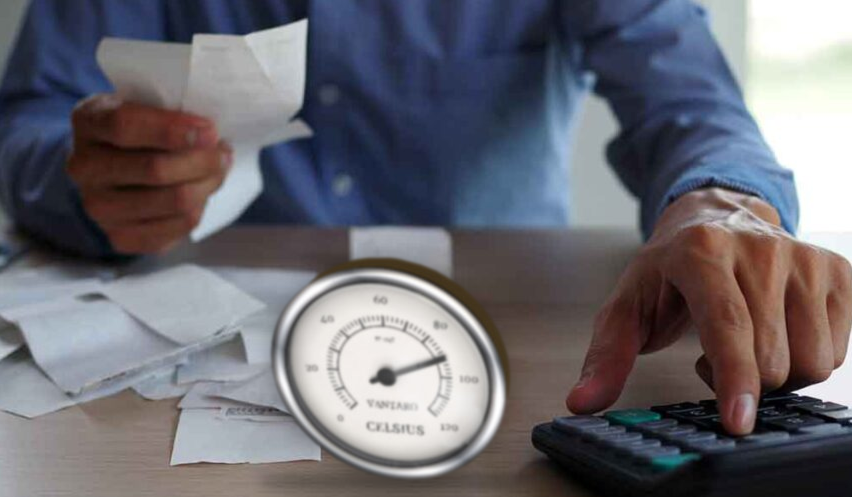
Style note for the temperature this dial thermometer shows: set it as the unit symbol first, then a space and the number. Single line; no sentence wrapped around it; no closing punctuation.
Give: °C 90
